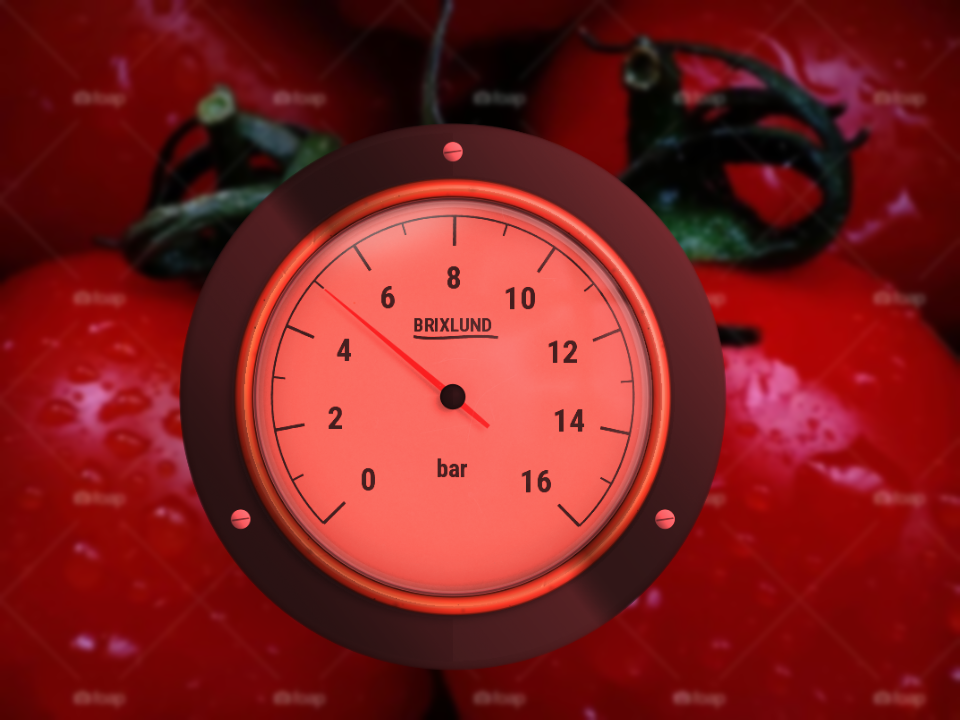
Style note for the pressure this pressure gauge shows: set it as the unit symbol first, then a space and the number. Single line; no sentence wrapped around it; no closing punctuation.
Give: bar 5
